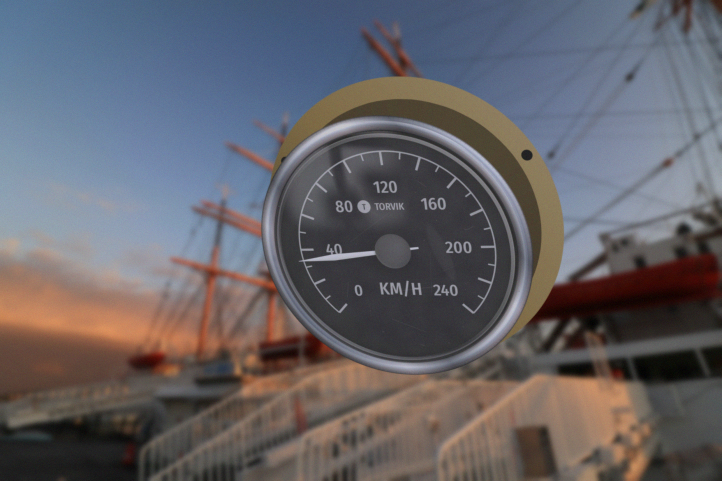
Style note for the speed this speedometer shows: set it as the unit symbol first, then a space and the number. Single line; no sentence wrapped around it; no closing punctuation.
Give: km/h 35
